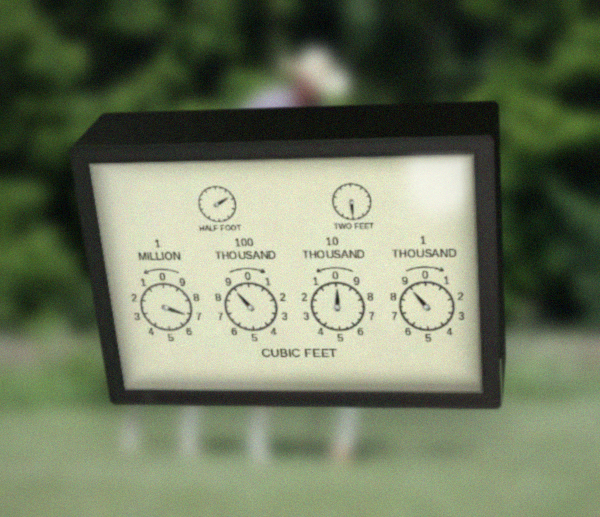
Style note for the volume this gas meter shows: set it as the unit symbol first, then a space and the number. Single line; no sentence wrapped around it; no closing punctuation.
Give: ft³ 689900
